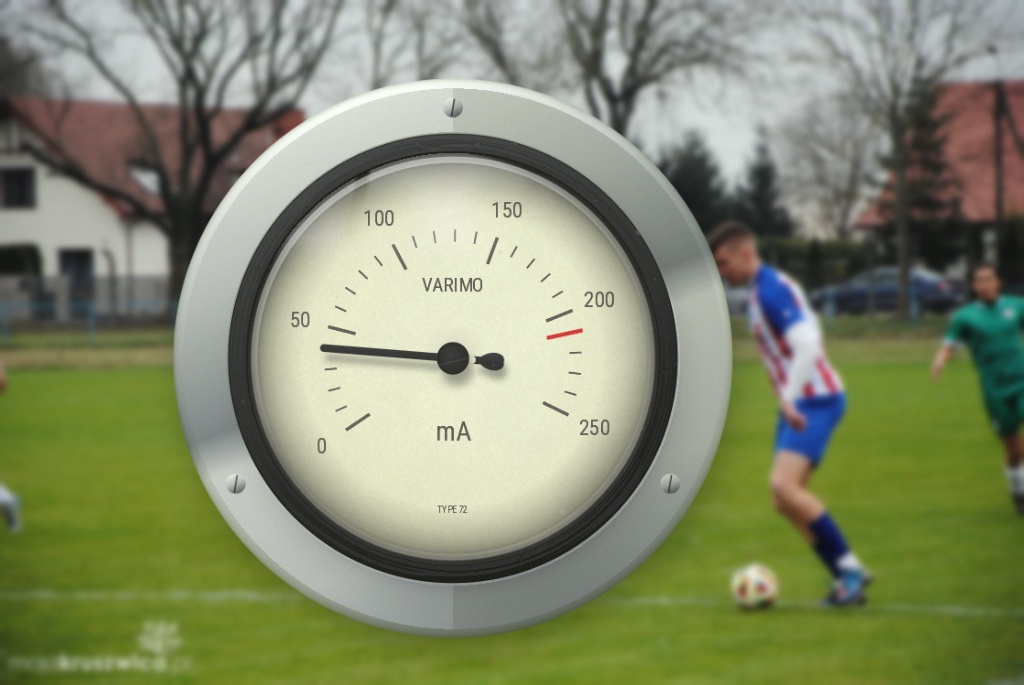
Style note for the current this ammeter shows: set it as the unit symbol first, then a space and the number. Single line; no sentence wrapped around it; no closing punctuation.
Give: mA 40
